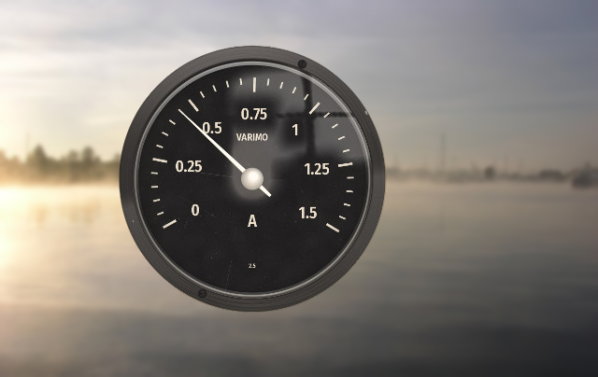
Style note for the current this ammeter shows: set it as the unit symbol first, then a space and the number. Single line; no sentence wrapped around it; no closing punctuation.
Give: A 0.45
